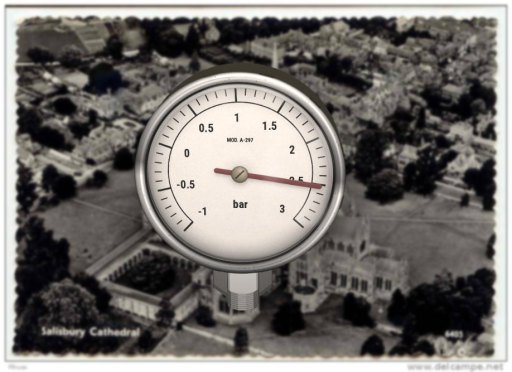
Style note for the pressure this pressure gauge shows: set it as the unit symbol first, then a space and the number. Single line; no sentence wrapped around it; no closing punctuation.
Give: bar 2.5
